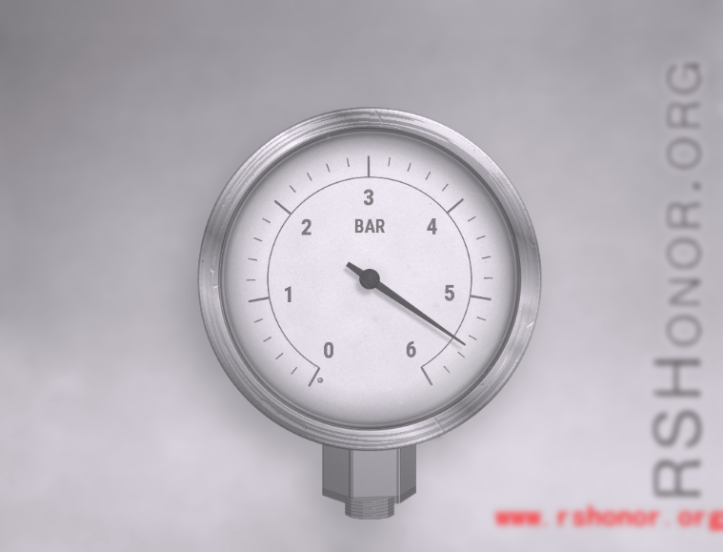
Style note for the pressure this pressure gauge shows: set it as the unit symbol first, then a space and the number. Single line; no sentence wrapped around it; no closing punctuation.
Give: bar 5.5
